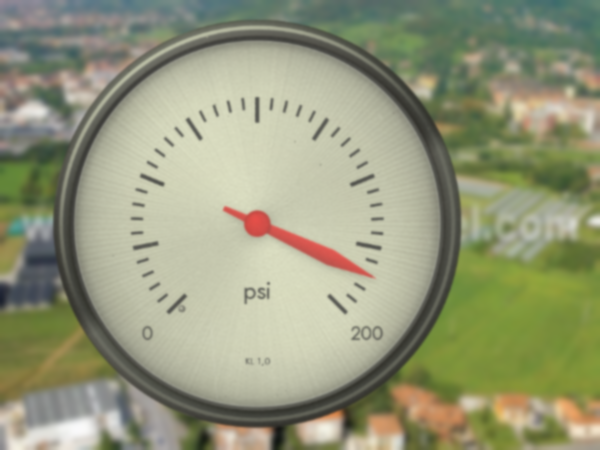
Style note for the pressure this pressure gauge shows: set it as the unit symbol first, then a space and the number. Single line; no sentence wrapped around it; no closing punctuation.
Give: psi 185
